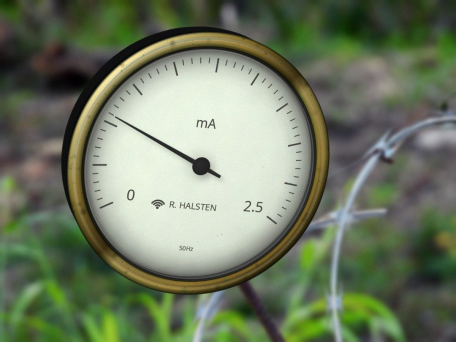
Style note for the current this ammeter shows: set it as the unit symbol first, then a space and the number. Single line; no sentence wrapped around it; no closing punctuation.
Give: mA 0.55
